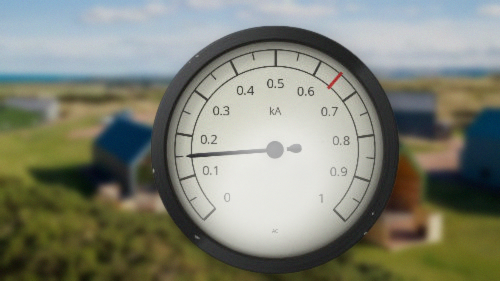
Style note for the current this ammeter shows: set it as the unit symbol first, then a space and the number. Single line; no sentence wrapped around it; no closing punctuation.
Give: kA 0.15
